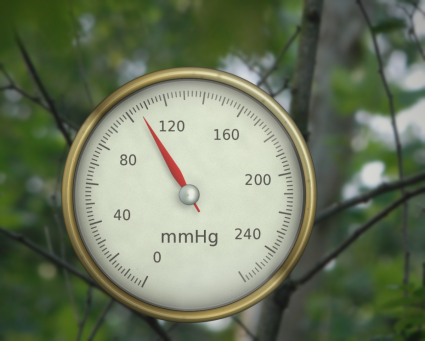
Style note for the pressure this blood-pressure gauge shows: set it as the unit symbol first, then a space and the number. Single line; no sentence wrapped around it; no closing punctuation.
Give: mmHg 106
